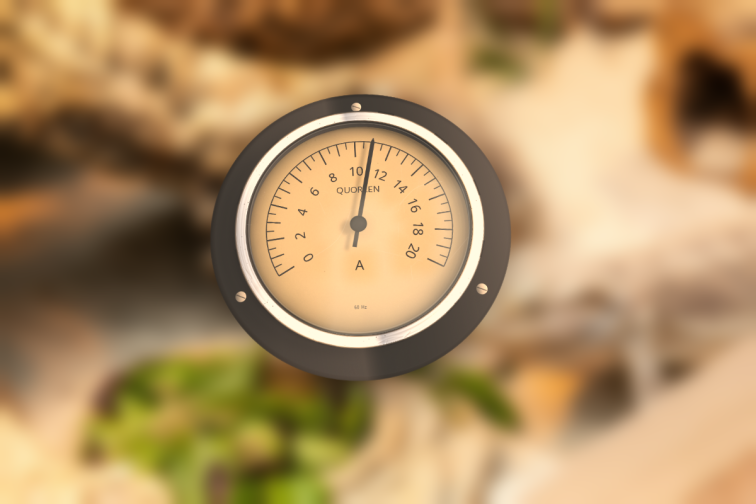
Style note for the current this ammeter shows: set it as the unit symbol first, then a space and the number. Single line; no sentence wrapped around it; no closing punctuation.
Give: A 11
